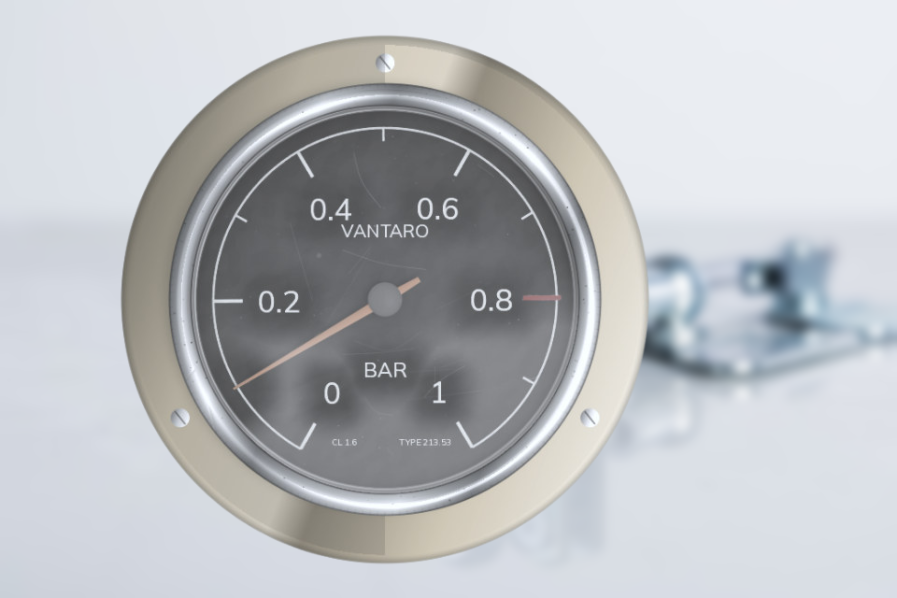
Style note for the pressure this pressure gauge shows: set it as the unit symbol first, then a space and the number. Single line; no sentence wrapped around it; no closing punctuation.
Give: bar 0.1
